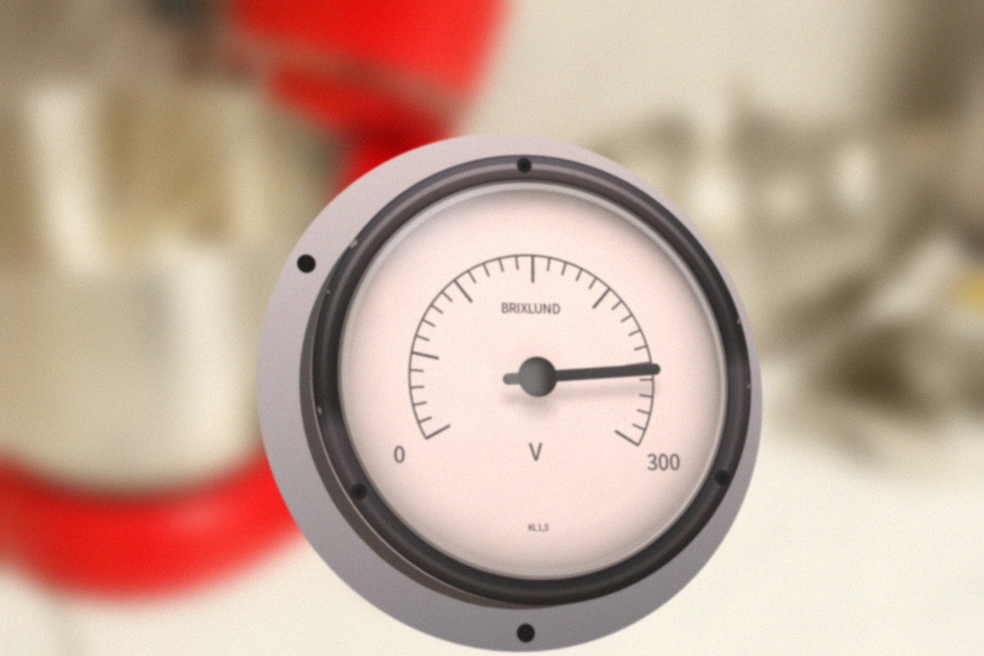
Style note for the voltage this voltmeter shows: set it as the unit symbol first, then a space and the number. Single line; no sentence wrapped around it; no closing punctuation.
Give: V 255
